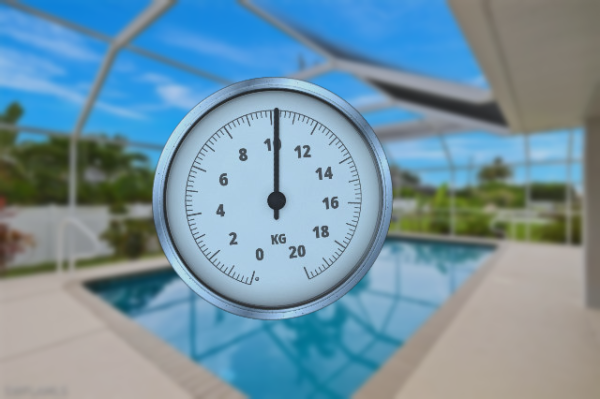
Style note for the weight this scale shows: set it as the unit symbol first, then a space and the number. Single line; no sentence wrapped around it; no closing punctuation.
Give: kg 10.2
